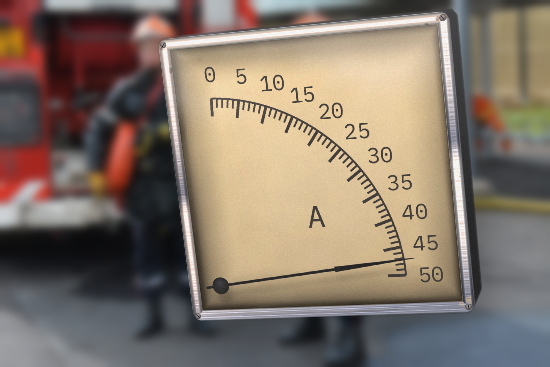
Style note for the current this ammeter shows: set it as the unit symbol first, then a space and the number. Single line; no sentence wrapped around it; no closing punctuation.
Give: A 47
